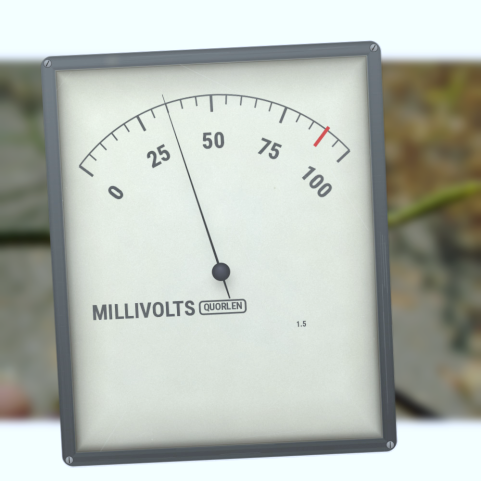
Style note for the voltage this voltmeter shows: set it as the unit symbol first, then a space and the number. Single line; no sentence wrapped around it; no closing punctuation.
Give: mV 35
